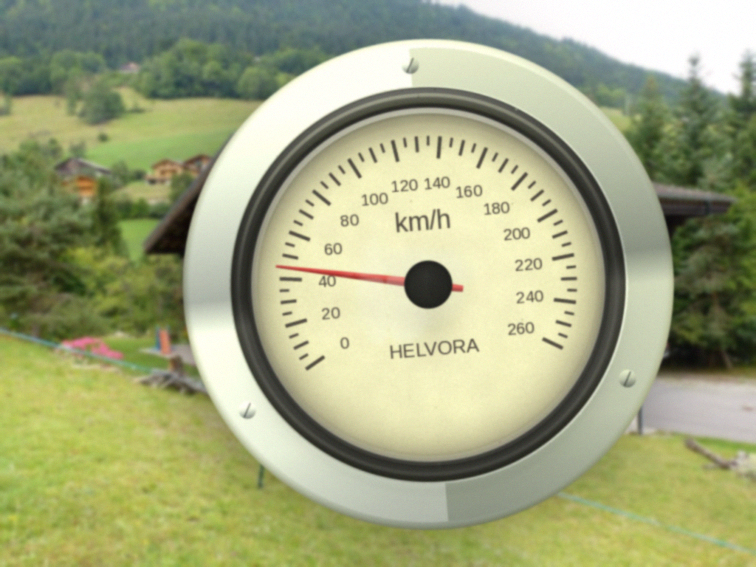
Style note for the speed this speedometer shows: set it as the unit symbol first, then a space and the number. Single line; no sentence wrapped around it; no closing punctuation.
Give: km/h 45
